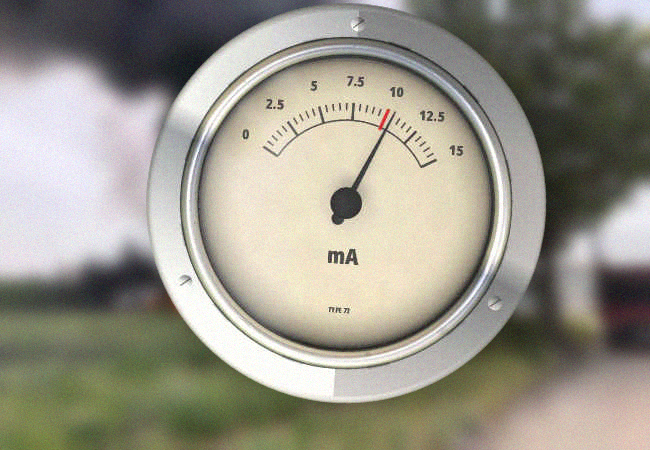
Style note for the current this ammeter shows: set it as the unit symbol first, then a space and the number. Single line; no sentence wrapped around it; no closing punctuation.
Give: mA 10.5
